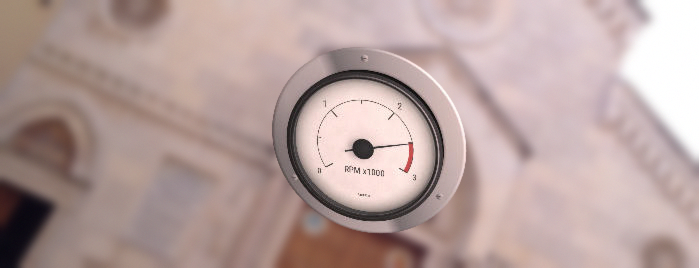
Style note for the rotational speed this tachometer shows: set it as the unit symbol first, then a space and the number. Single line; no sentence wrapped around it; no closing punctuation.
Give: rpm 2500
